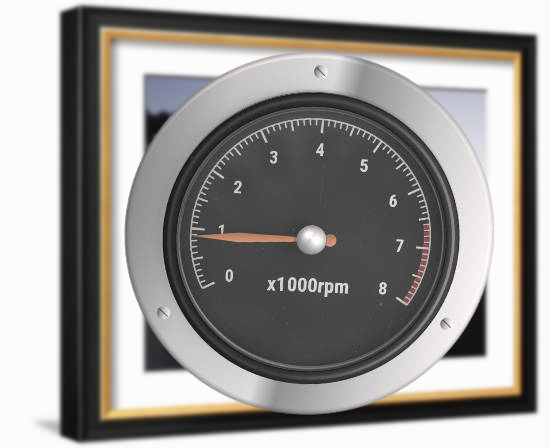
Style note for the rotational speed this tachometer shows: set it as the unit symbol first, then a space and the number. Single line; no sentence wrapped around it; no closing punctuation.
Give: rpm 900
